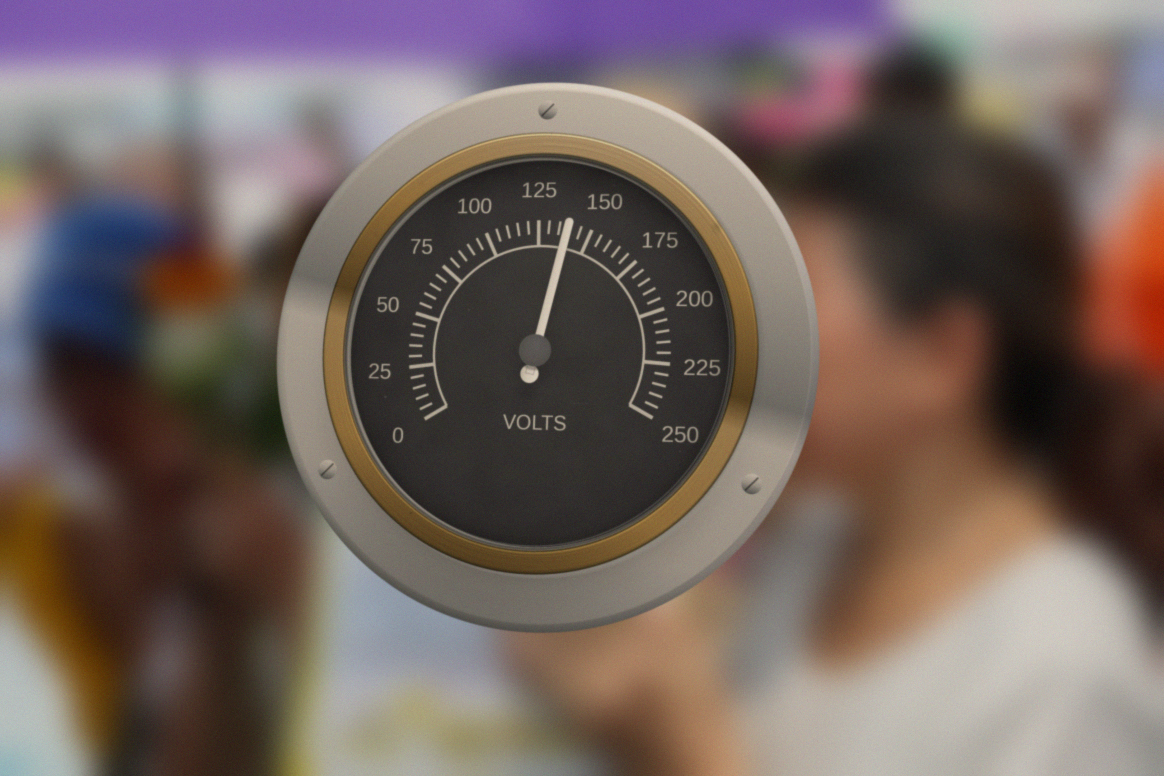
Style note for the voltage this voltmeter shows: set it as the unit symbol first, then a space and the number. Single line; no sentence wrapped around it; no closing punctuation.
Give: V 140
